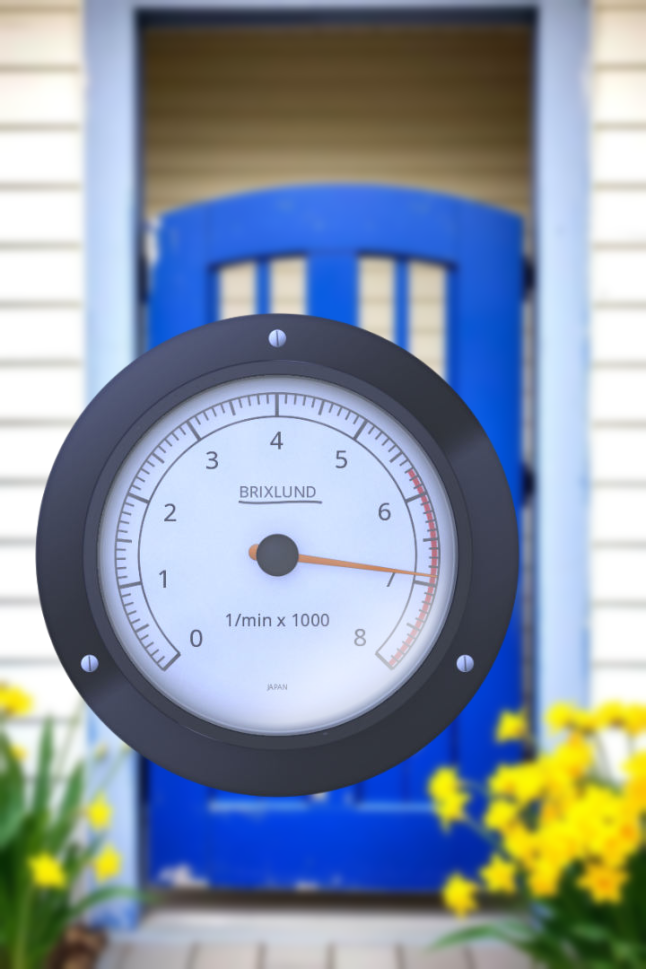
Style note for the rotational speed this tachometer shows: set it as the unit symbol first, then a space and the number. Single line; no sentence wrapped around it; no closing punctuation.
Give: rpm 6900
